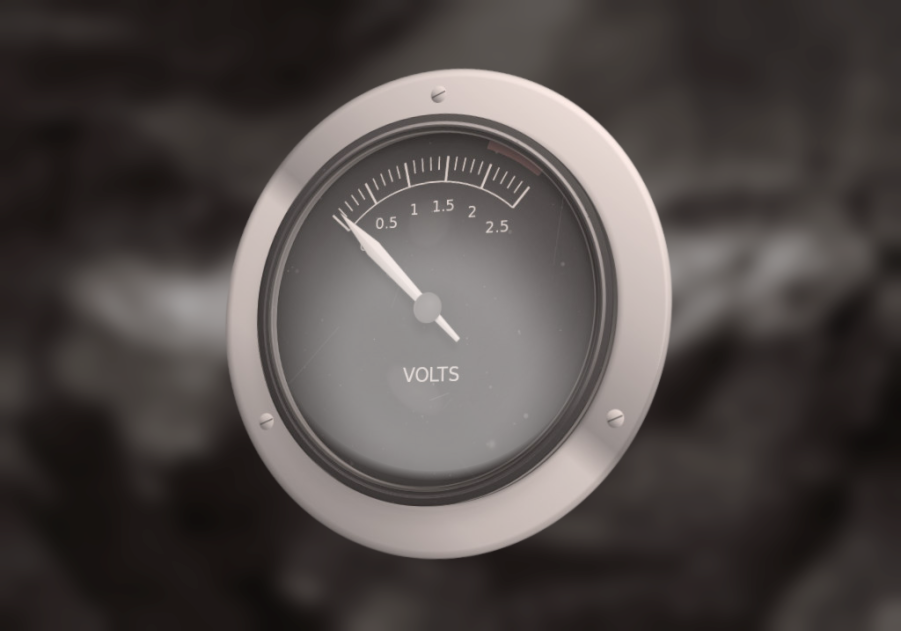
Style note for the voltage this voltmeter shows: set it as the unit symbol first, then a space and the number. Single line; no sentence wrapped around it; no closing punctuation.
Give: V 0.1
